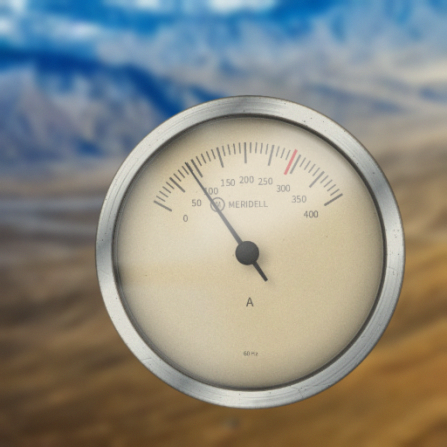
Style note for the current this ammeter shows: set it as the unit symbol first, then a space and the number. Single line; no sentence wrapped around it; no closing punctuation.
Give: A 90
